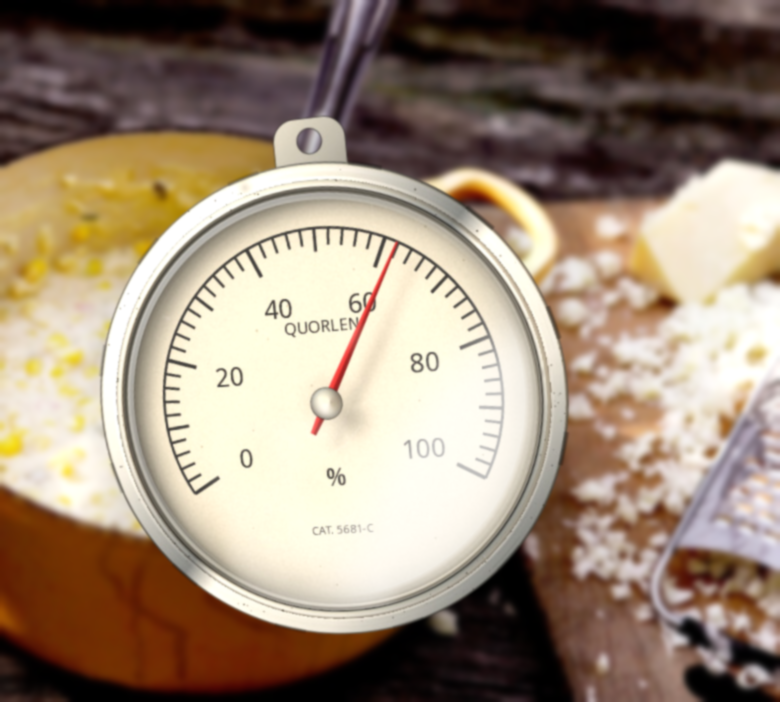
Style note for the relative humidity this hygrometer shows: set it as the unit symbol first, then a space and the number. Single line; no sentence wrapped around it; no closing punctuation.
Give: % 62
